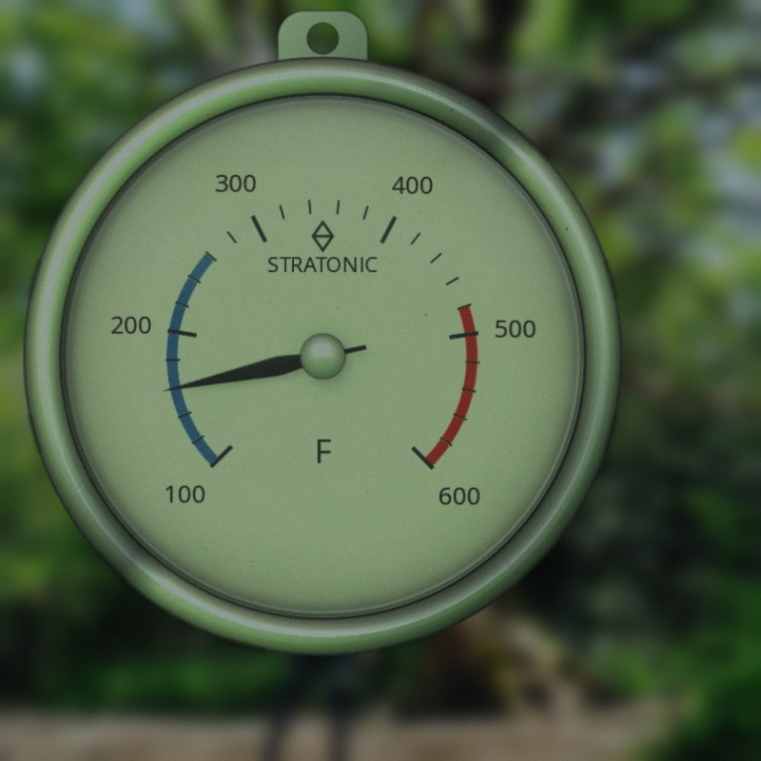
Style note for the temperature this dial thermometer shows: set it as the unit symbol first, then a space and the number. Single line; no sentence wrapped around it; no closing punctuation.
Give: °F 160
